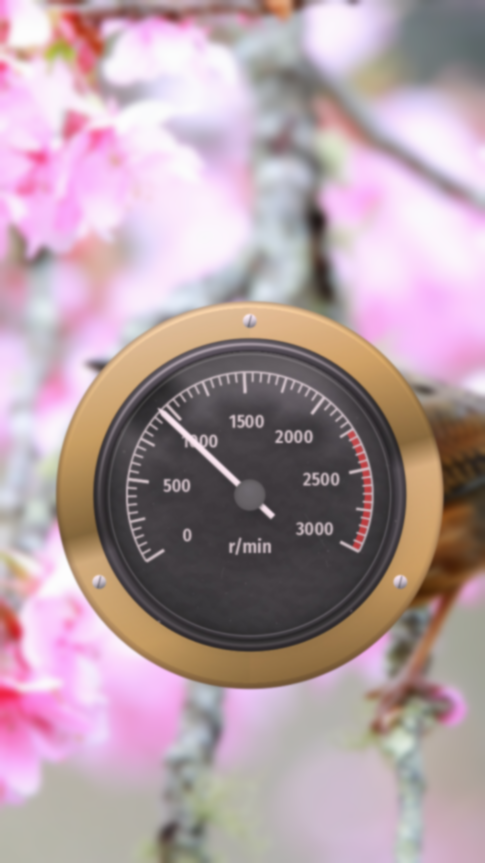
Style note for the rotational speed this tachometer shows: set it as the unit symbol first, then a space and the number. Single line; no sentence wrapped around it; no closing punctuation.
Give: rpm 950
